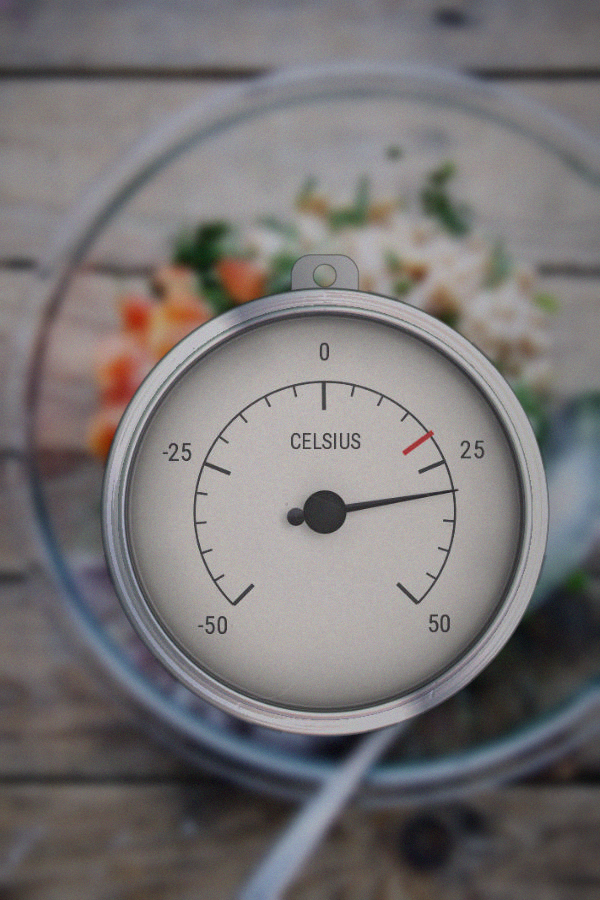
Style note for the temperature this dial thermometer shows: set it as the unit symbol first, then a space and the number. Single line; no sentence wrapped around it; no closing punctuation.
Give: °C 30
